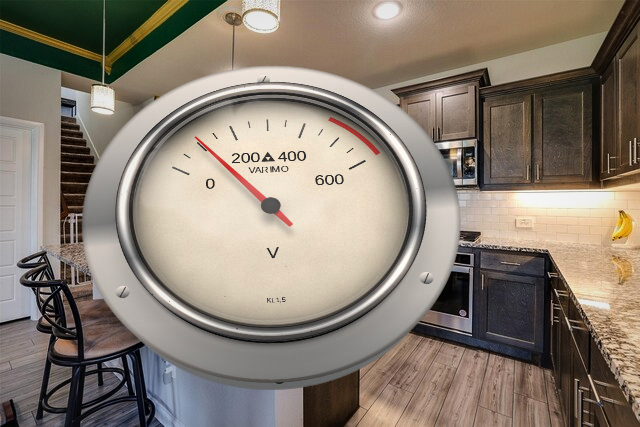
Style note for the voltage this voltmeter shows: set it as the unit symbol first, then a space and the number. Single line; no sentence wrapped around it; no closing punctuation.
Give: V 100
